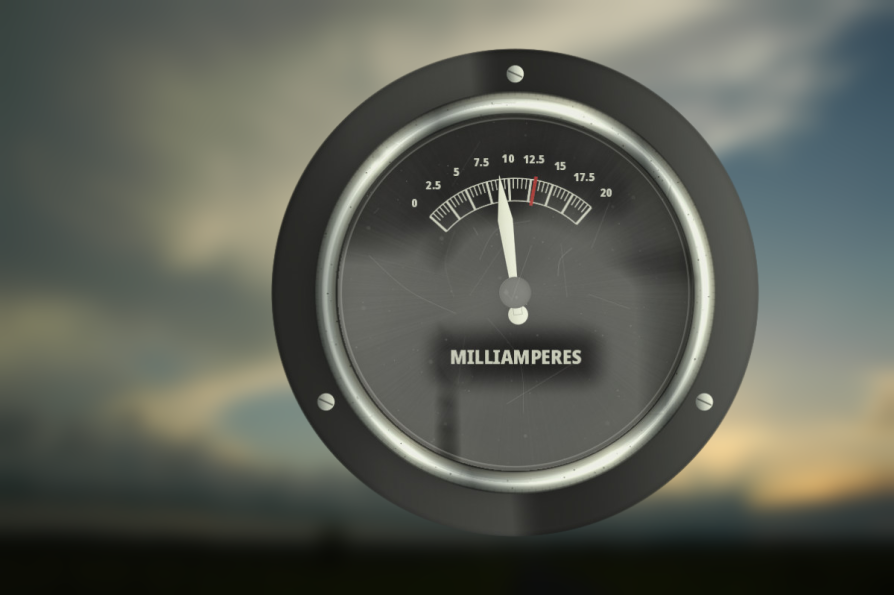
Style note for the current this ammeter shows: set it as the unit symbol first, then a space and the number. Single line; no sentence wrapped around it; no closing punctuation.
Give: mA 9
